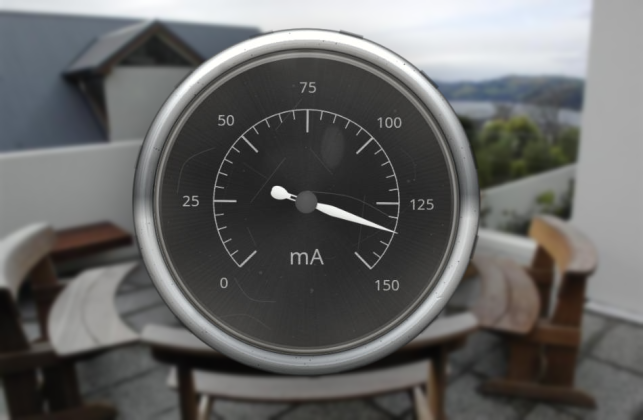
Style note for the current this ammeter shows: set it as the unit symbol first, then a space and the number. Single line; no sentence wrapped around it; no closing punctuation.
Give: mA 135
